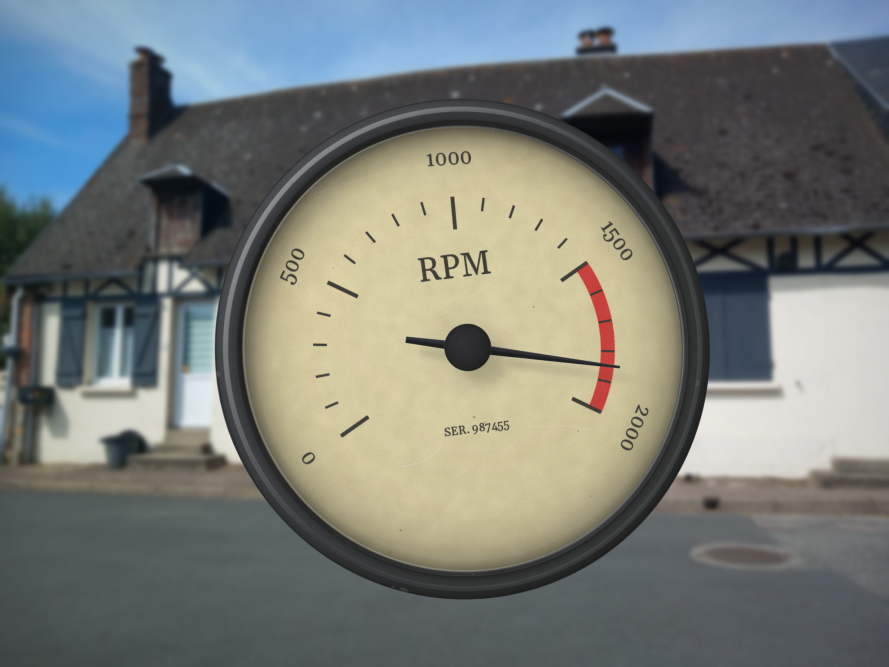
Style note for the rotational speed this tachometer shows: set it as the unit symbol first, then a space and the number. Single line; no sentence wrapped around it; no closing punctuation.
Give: rpm 1850
